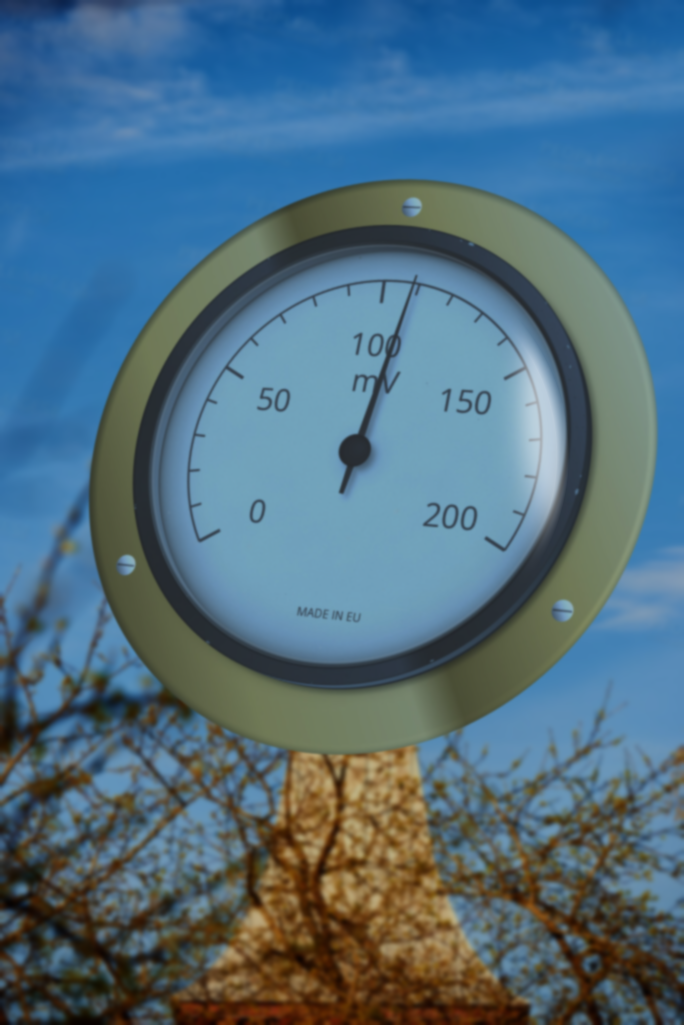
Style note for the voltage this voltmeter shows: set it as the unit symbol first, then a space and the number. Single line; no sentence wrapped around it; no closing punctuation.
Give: mV 110
